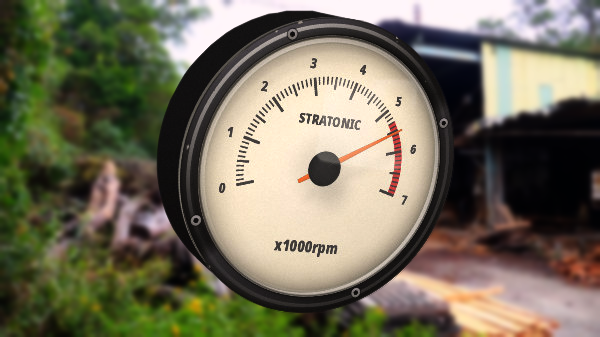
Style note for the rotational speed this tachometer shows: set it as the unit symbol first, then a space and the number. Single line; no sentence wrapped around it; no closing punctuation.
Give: rpm 5500
